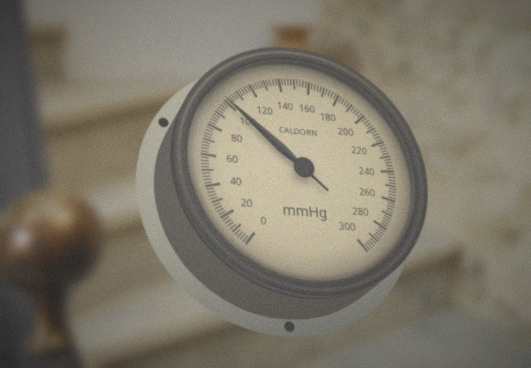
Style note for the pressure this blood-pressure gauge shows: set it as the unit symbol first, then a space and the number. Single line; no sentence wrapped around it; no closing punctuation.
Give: mmHg 100
